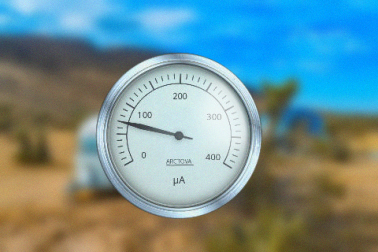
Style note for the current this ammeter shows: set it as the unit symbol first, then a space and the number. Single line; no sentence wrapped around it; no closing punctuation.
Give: µA 70
